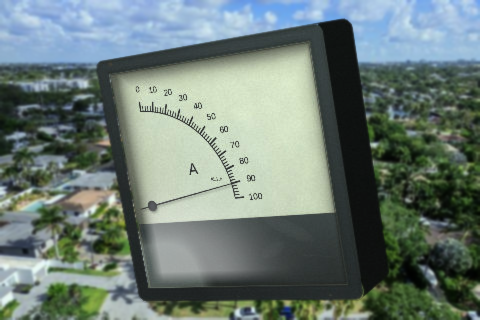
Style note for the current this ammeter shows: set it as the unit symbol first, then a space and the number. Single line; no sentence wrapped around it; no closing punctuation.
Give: A 90
